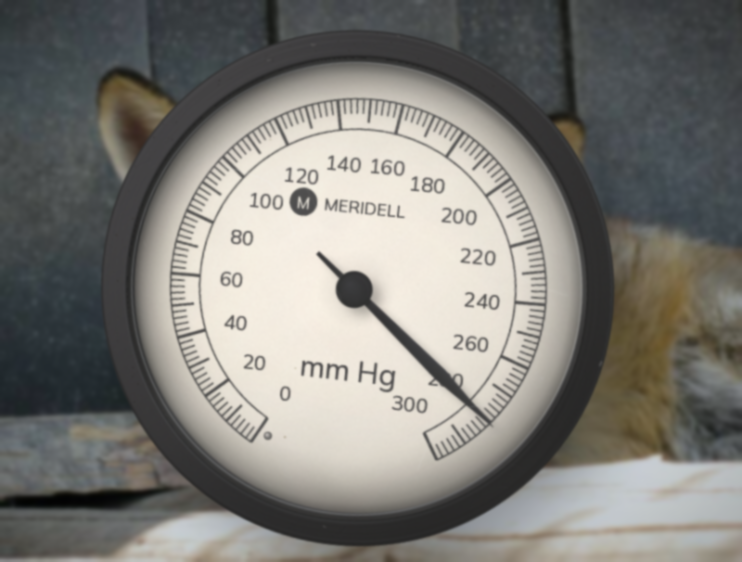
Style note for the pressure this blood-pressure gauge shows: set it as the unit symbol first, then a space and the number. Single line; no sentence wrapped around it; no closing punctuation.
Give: mmHg 280
